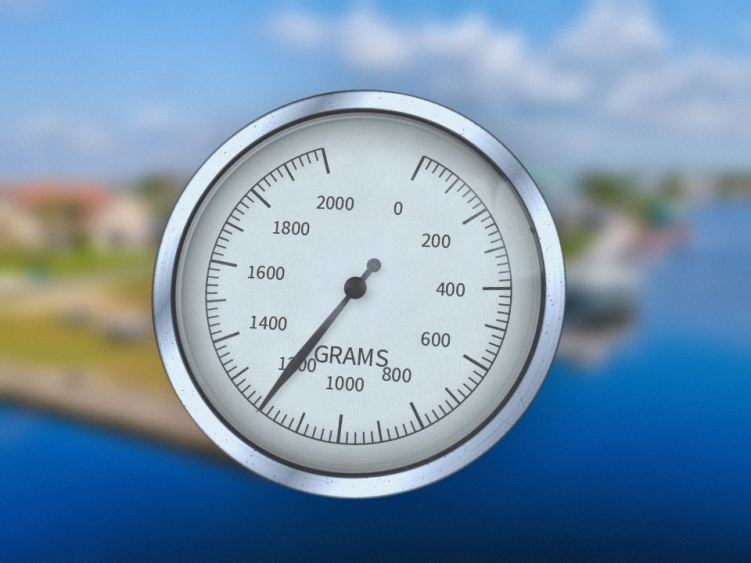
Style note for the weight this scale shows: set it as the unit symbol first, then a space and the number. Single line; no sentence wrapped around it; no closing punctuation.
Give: g 1200
